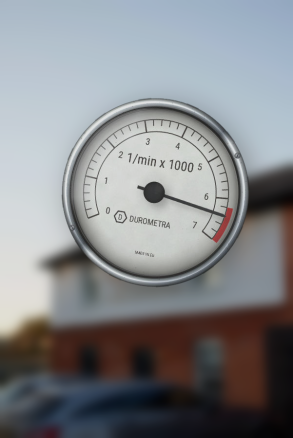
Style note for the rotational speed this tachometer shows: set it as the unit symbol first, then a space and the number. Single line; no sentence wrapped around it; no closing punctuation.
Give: rpm 6400
